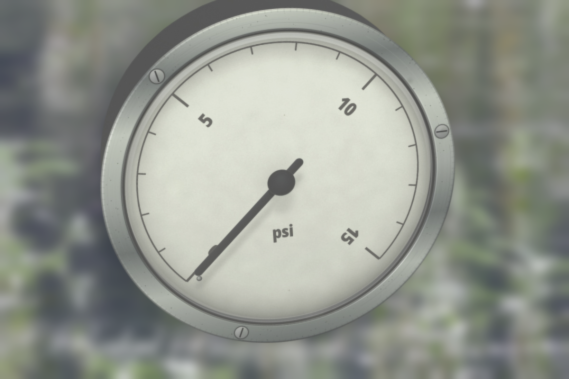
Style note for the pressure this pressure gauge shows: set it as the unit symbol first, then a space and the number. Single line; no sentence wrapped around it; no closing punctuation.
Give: psi 0
